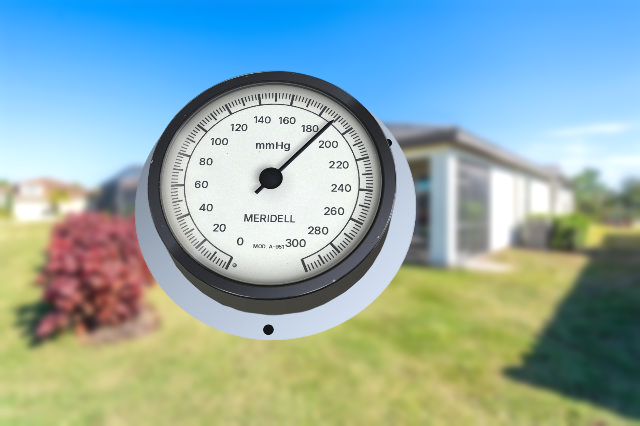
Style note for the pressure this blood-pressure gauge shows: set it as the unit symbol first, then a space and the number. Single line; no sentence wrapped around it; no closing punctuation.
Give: mmHg 190
